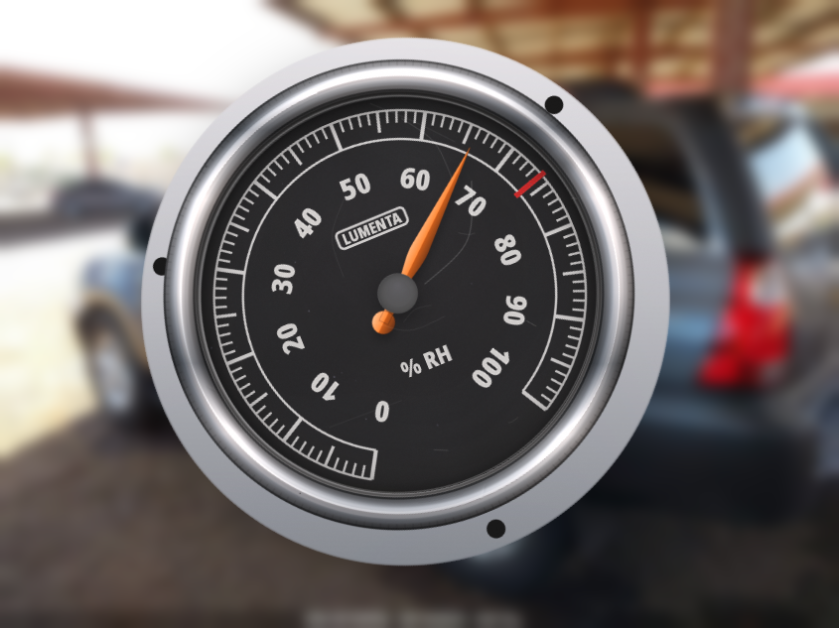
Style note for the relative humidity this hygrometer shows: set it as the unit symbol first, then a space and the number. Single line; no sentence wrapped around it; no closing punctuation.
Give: % 66
